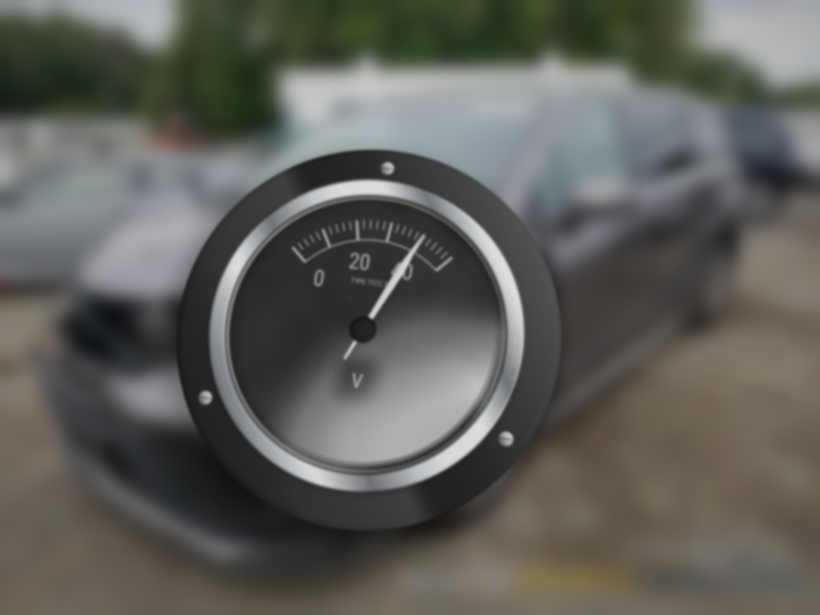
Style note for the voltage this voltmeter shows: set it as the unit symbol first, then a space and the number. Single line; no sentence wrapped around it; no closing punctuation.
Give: V 40
